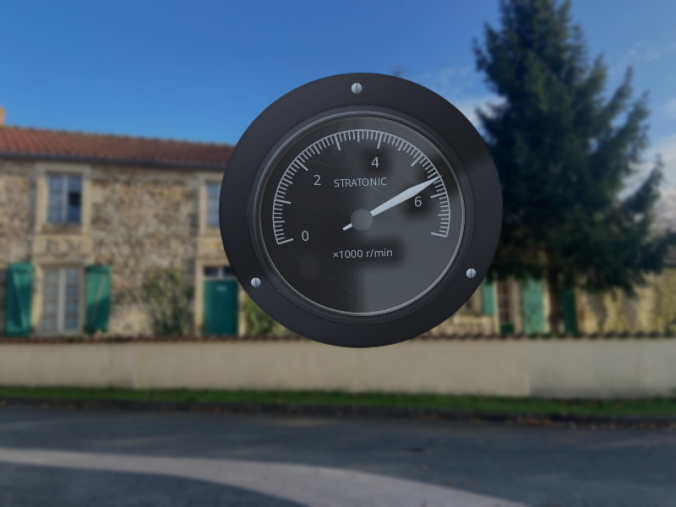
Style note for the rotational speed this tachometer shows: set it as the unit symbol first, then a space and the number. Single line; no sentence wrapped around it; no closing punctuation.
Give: rpm 5600
